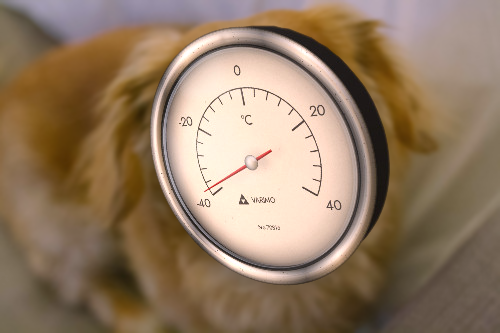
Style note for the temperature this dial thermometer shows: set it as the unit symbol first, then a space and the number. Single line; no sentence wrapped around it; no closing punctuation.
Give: °C -38
